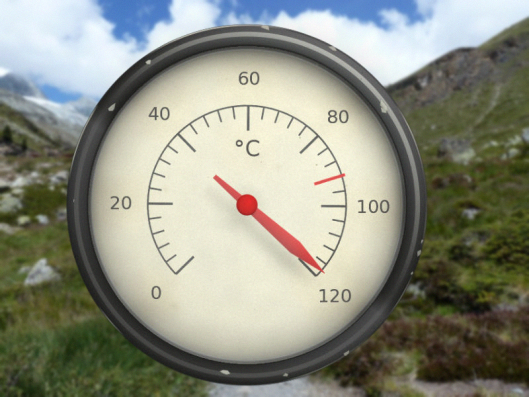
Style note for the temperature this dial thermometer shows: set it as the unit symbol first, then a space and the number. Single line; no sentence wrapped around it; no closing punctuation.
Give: °C 118
